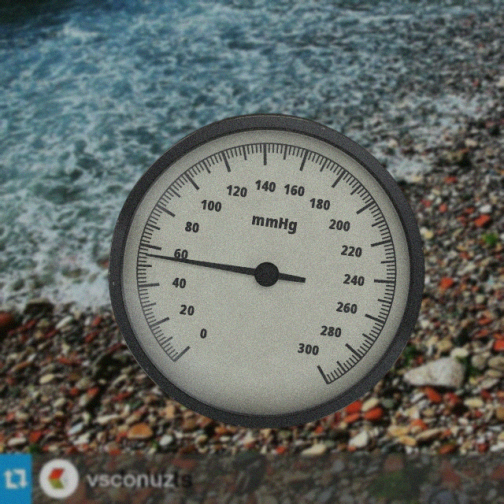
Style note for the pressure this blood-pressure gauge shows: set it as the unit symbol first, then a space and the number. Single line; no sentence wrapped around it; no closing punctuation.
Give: mmHg 56
